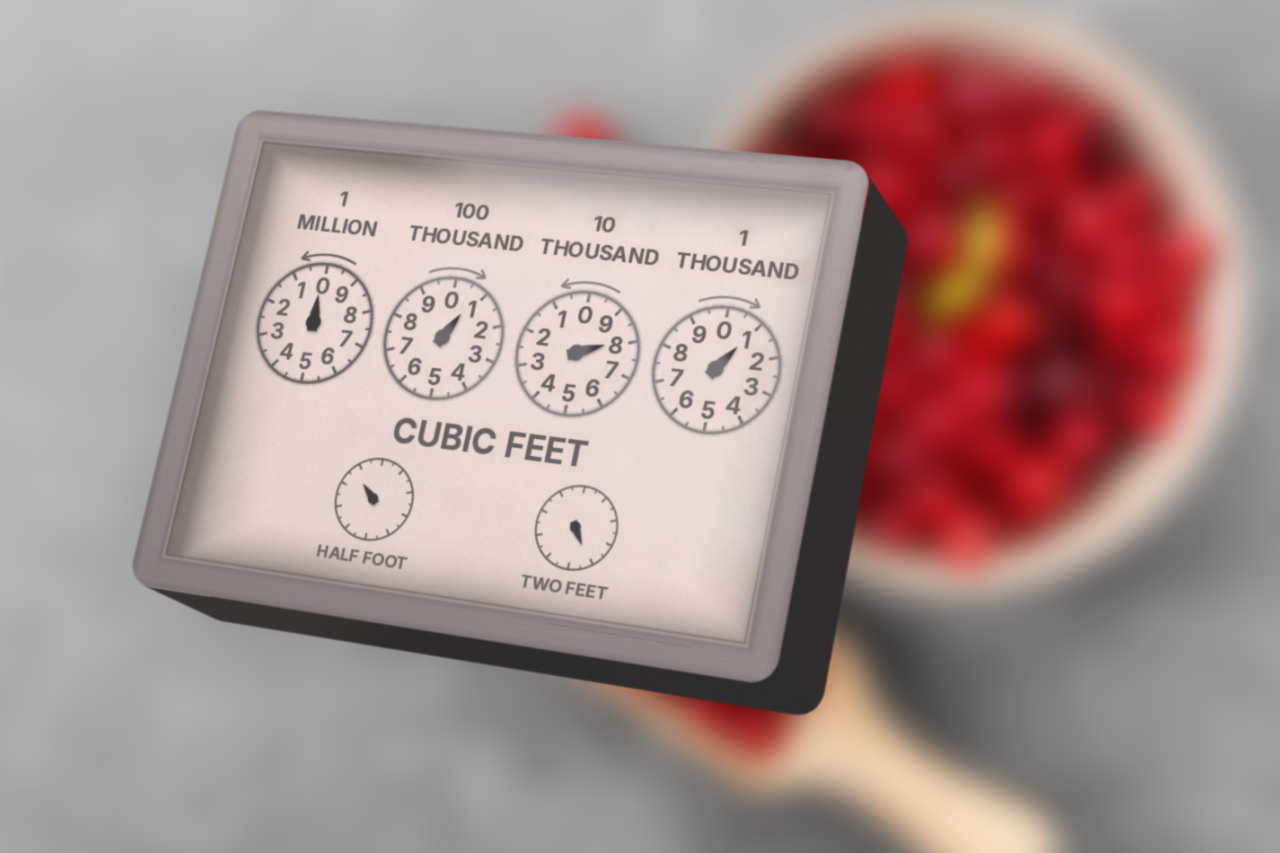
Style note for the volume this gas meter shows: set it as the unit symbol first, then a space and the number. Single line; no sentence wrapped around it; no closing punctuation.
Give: ft³ 8100
